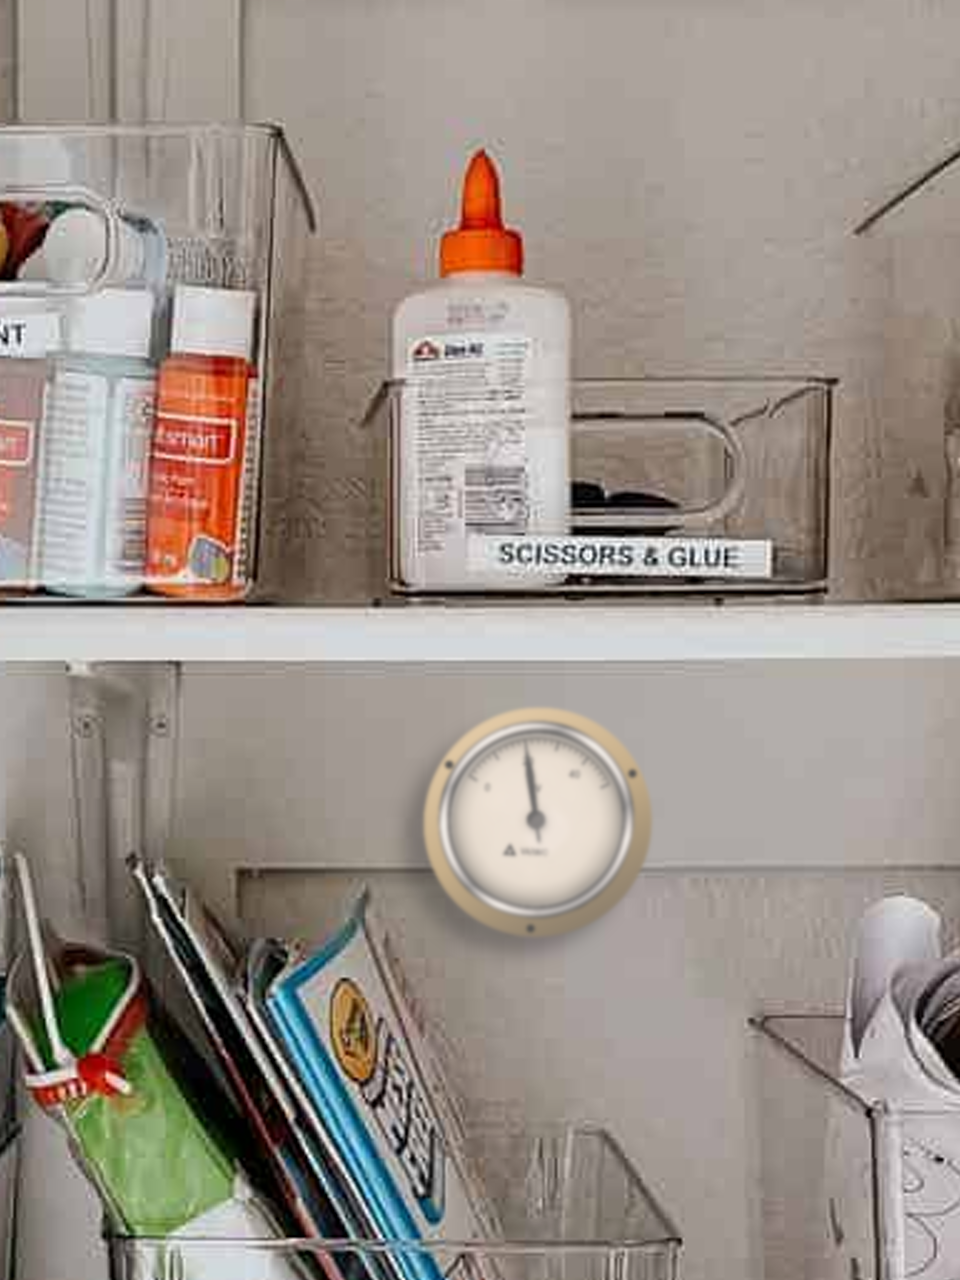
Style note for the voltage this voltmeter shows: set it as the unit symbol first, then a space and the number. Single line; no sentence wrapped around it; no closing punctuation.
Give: V 20
